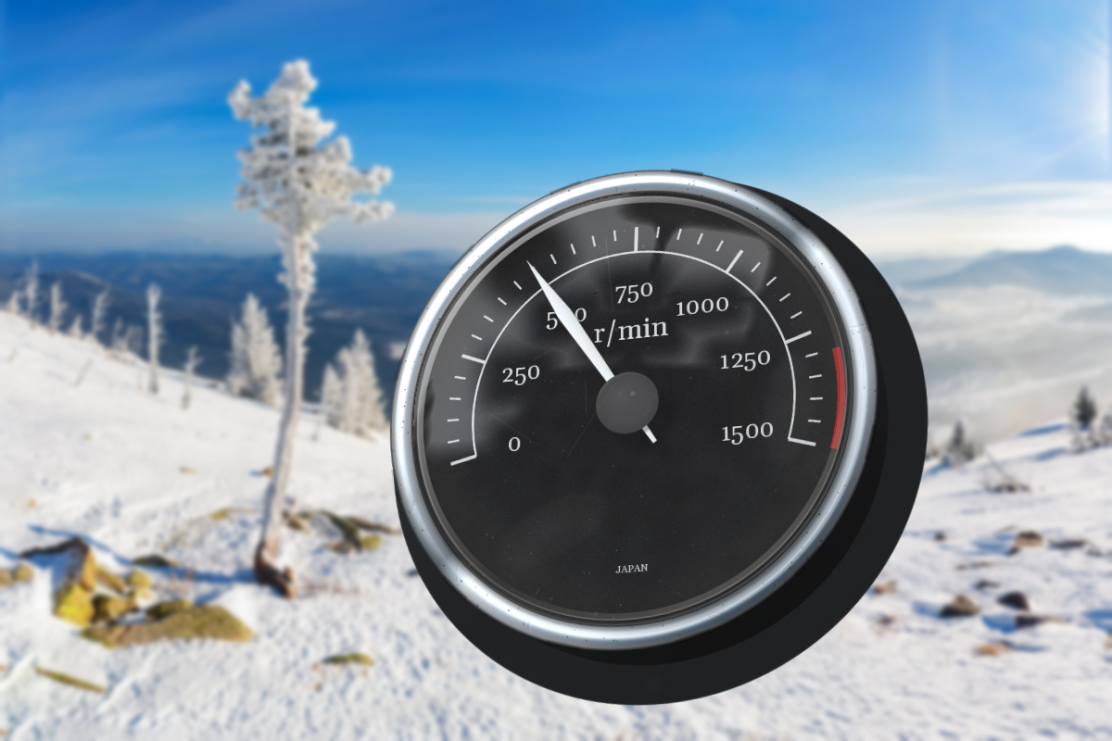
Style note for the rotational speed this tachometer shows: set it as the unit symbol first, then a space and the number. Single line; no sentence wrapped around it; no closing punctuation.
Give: rpm 500
